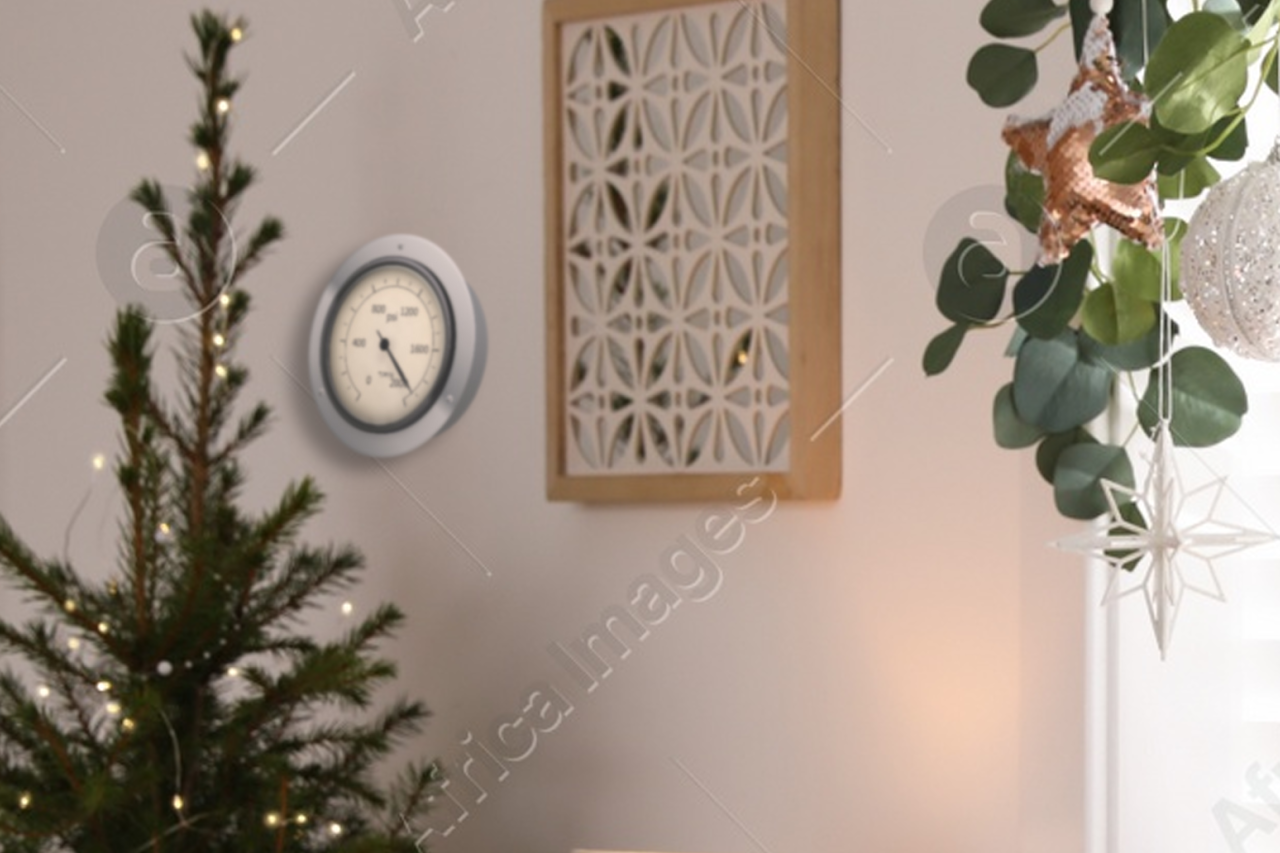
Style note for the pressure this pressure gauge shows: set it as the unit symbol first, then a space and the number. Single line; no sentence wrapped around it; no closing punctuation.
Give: psi 1900
